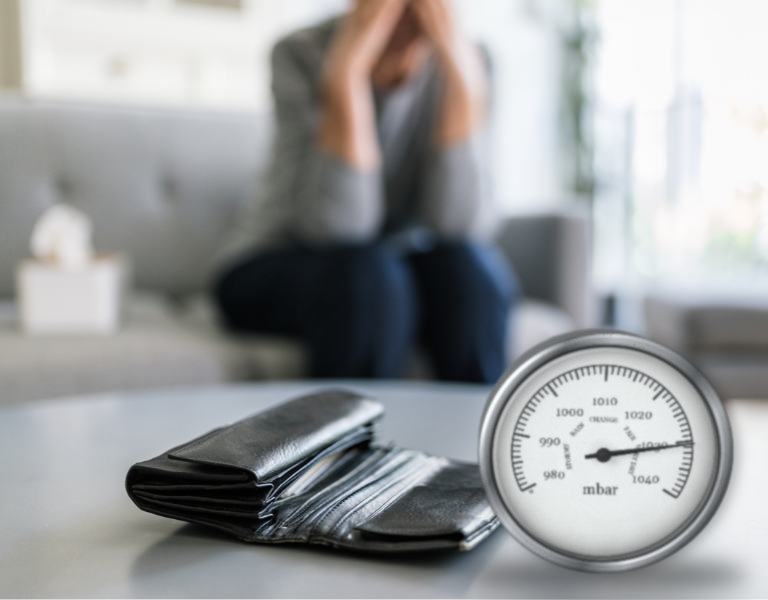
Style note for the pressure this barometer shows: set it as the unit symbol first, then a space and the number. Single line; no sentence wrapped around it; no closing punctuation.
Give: mbar 1030
